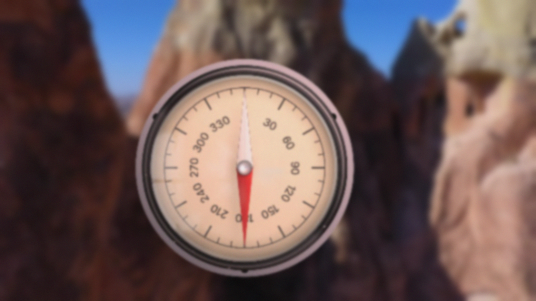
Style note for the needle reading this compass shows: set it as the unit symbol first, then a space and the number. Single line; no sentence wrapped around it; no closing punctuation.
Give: ° 180
